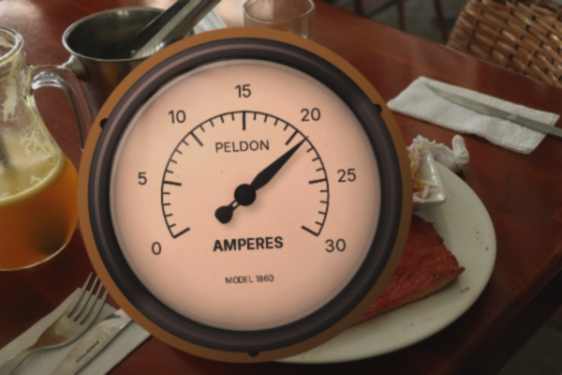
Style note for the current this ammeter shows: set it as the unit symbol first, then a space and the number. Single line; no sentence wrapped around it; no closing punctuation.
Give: A 21
